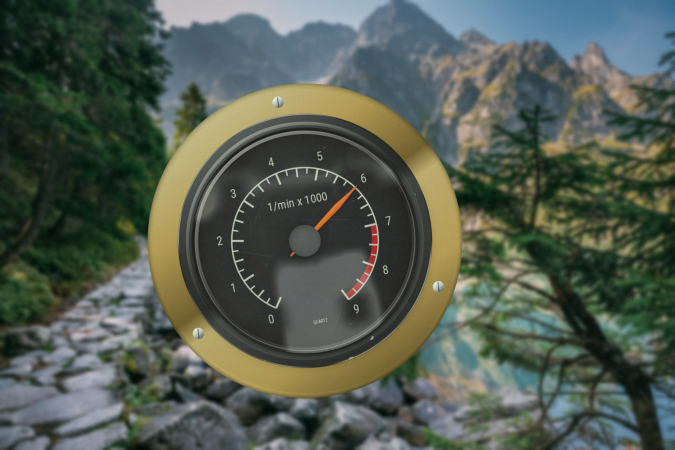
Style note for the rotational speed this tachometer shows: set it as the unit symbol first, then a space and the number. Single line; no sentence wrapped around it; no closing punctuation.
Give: rpm 6000
